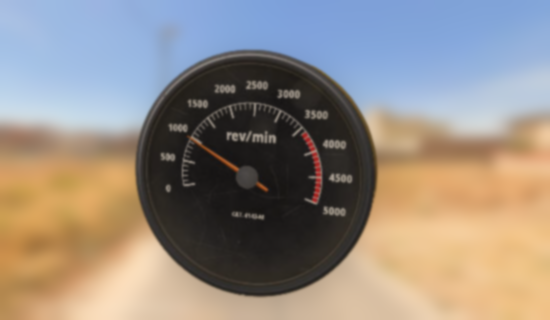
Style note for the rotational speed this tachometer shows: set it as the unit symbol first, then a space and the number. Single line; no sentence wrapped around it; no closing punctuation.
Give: rpm 1000
